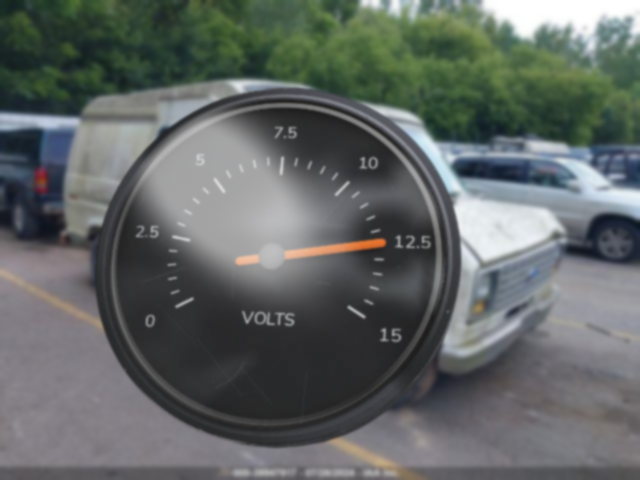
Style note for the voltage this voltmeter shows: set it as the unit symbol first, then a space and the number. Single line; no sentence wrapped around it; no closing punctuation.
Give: V 12.5
